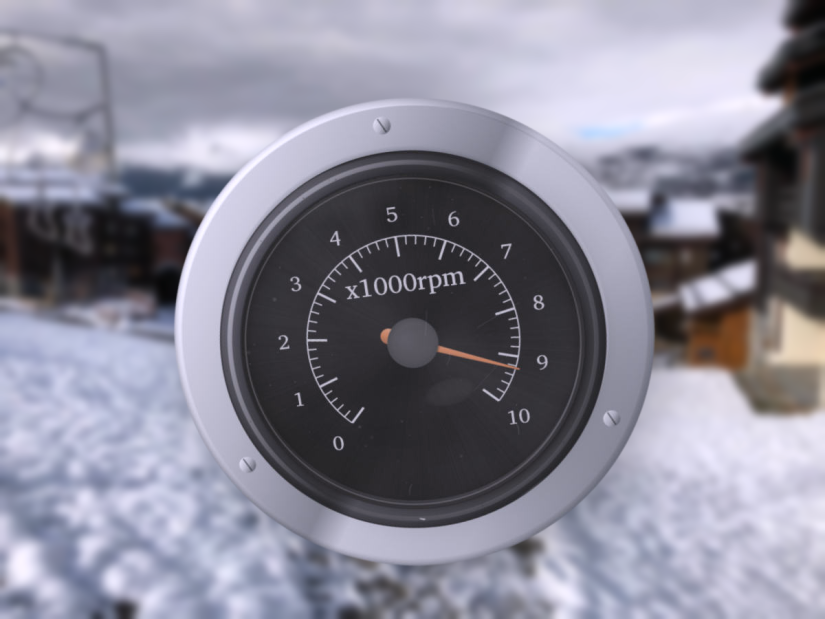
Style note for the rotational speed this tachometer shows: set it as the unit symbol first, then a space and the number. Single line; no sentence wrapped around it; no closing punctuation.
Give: rpm 9200
